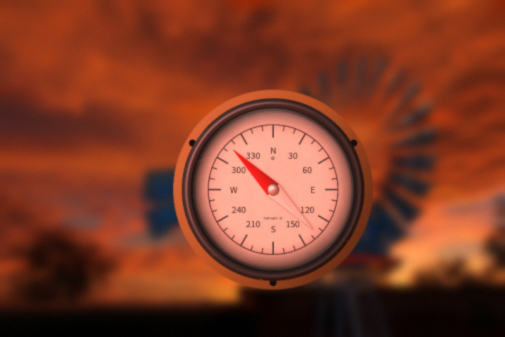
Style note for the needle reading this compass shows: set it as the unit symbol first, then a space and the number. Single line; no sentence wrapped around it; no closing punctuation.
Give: ° 315
